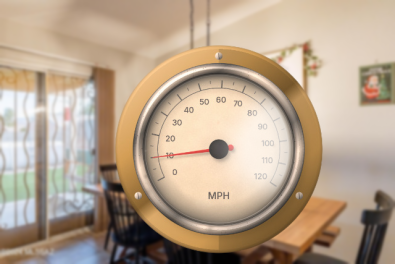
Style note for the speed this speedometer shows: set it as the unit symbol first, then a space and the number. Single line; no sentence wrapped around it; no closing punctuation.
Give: mph 10
